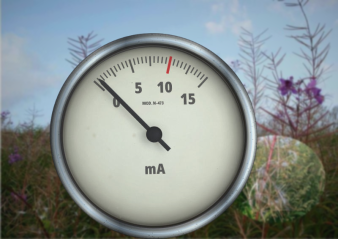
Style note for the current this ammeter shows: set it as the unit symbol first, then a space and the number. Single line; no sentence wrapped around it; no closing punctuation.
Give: mA 0.5
